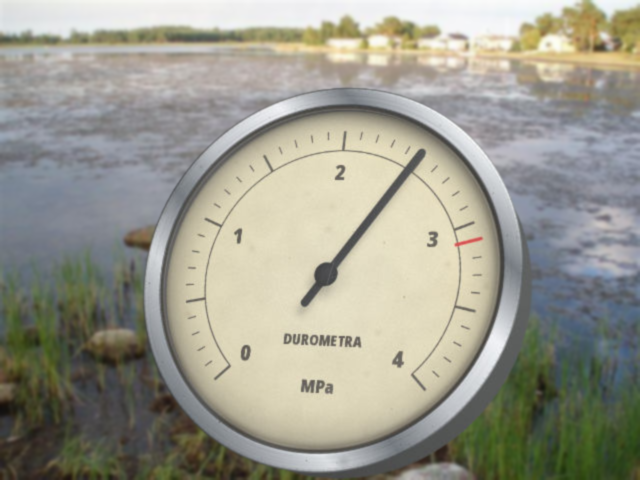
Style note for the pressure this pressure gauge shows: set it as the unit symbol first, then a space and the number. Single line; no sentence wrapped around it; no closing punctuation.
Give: MPa 2.5
